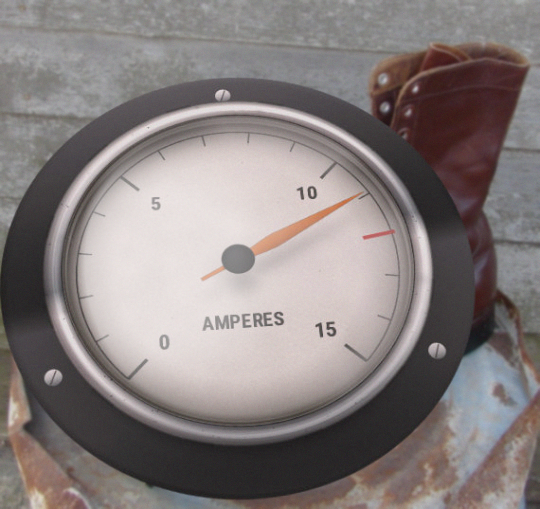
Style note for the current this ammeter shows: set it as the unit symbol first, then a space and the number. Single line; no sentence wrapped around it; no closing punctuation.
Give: A 11
